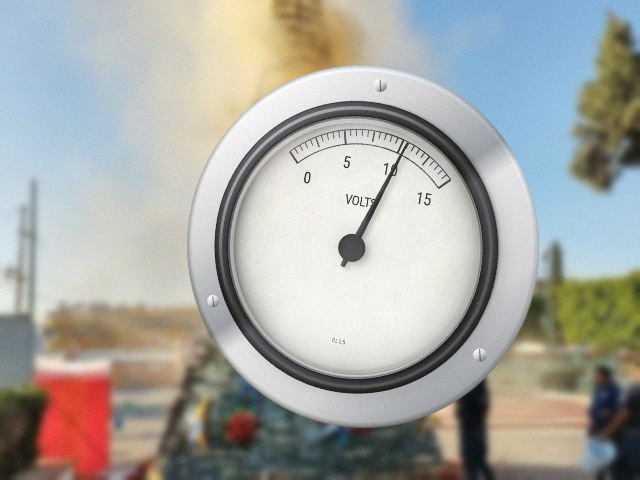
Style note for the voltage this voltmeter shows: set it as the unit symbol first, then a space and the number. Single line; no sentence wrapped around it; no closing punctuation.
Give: V 10.5
